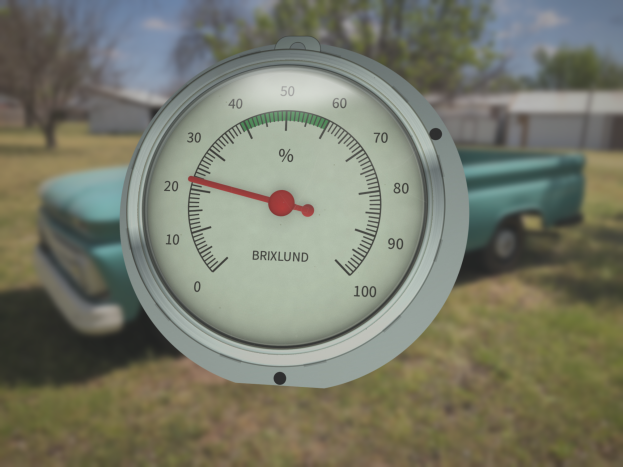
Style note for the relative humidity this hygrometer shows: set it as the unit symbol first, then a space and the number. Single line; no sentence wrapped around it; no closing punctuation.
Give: % 22
